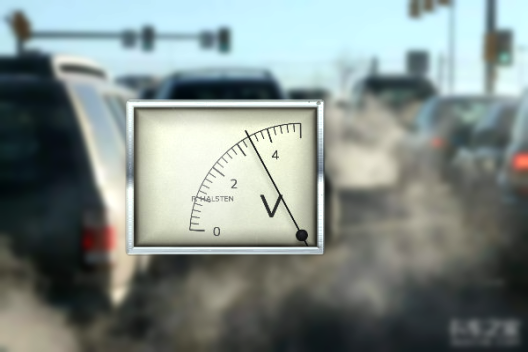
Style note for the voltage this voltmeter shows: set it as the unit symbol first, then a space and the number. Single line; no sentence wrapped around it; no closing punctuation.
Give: V 3.4
